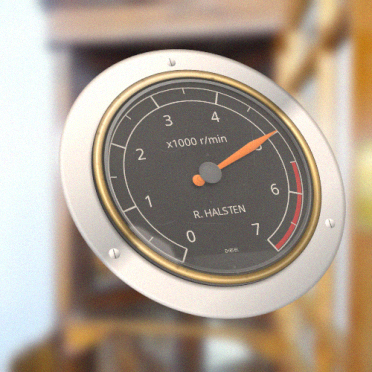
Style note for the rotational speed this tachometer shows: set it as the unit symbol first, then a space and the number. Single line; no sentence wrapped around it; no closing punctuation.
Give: rpm 5000
